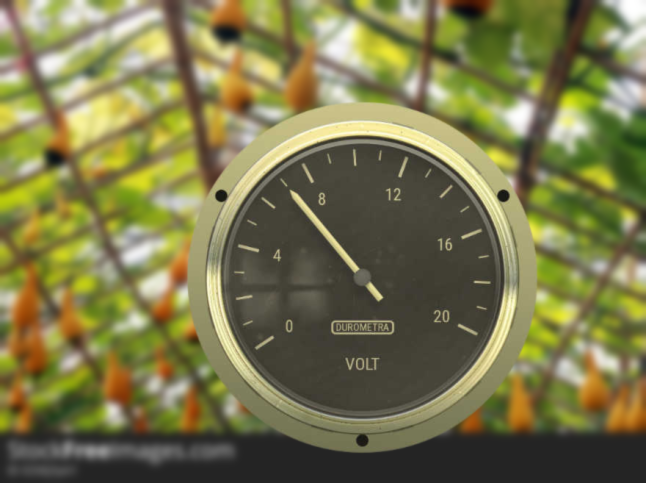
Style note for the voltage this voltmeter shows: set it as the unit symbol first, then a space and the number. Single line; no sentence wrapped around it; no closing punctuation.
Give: V 7
